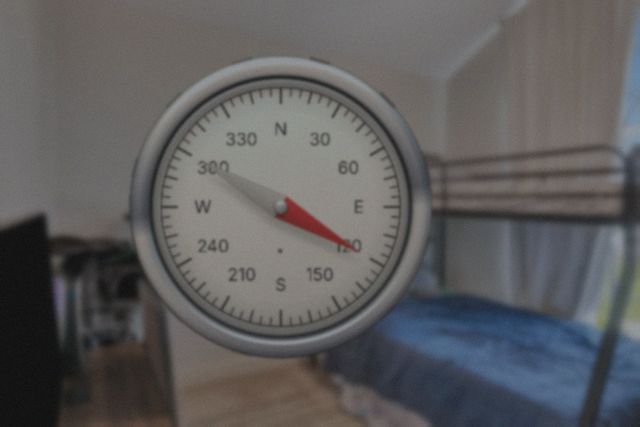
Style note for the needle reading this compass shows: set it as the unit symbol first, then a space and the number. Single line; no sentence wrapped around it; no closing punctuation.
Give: ° 120
